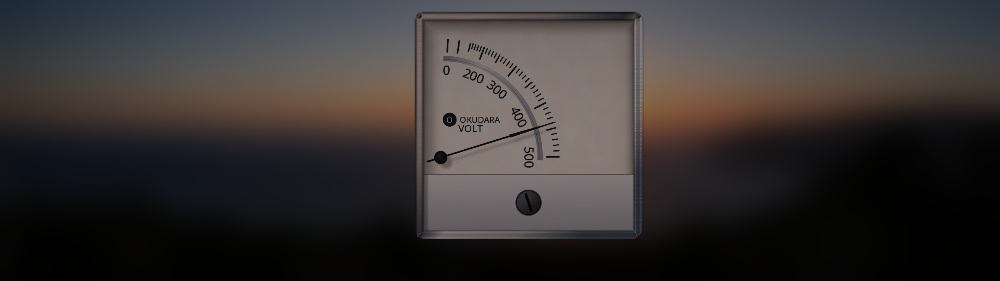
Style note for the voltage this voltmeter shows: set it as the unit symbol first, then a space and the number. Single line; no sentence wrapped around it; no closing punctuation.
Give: V 440
